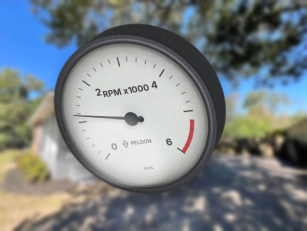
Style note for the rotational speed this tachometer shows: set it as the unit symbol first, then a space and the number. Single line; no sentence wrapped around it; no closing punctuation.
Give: rpm 1200
